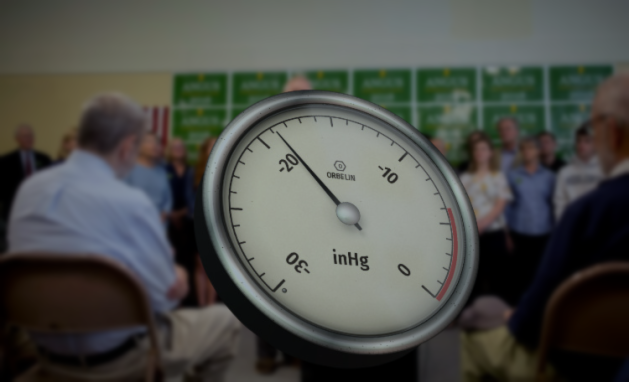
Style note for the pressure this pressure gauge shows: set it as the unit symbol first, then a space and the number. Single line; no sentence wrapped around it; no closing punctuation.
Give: inHg -19
